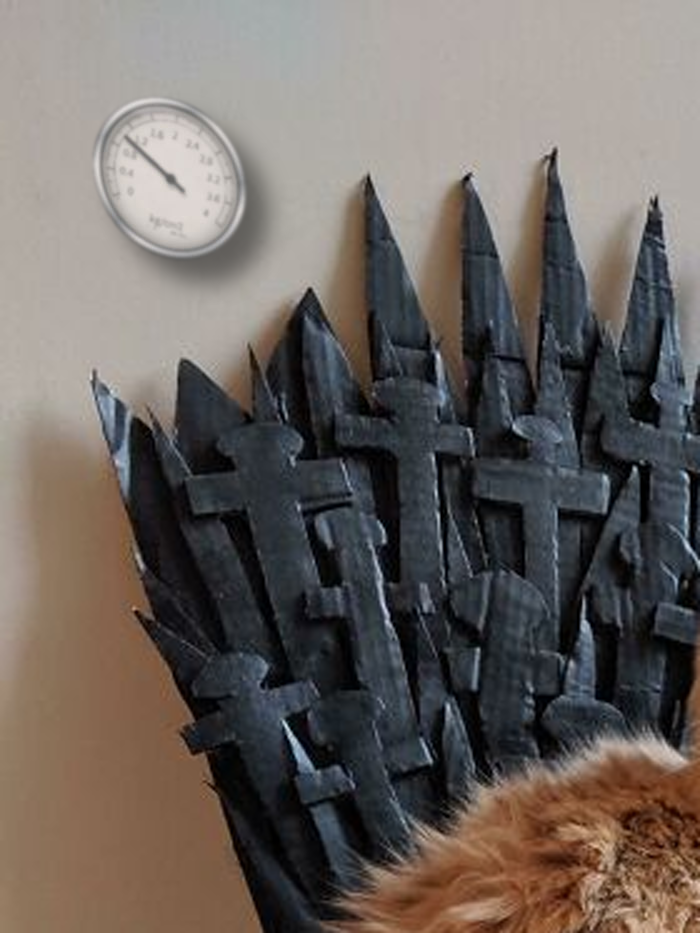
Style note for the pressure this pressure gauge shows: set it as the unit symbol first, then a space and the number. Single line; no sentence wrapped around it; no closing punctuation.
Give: kg/cm² 1
